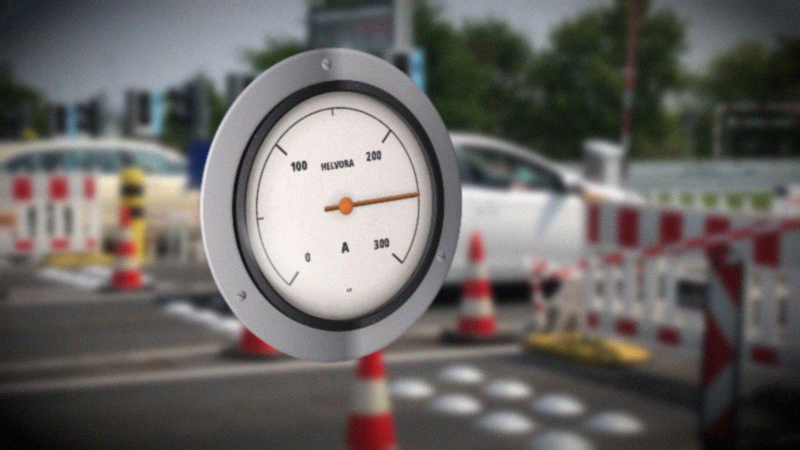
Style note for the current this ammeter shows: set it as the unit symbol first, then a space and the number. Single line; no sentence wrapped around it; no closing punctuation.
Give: A 250
